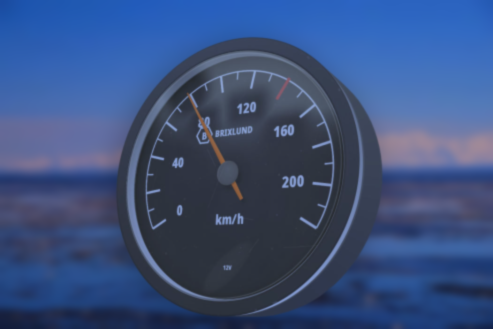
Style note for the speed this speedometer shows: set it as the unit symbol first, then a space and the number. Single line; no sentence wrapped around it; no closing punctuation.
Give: km/h 80
